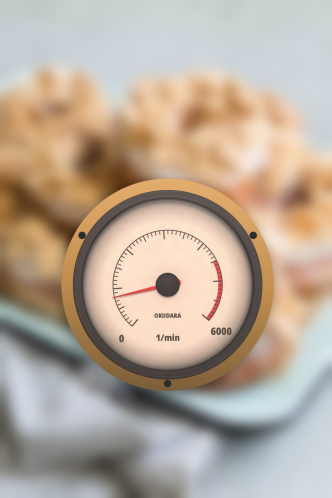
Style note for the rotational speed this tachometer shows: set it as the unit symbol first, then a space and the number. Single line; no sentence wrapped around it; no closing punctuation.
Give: rpm 800
